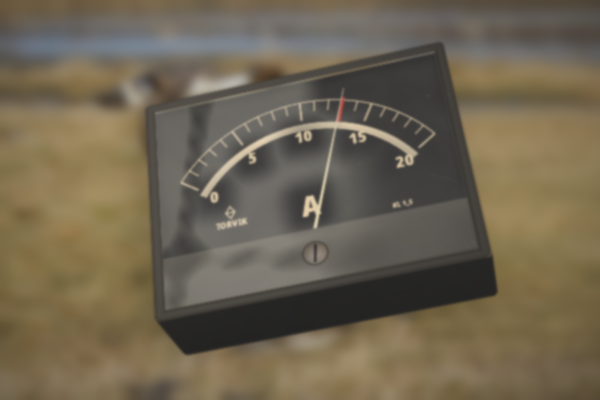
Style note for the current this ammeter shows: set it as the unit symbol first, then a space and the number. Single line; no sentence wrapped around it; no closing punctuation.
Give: A 13
